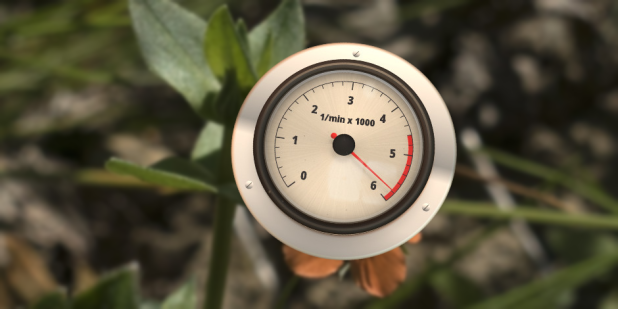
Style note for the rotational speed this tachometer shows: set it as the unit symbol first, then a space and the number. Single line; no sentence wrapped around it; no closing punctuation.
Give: rpm 5800
